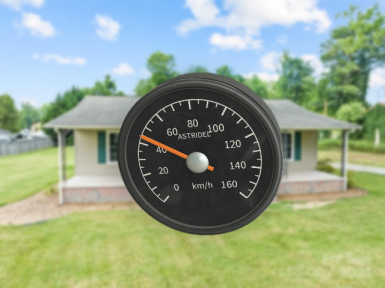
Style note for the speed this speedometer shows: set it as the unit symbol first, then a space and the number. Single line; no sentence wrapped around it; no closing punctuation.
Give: km/h 45
